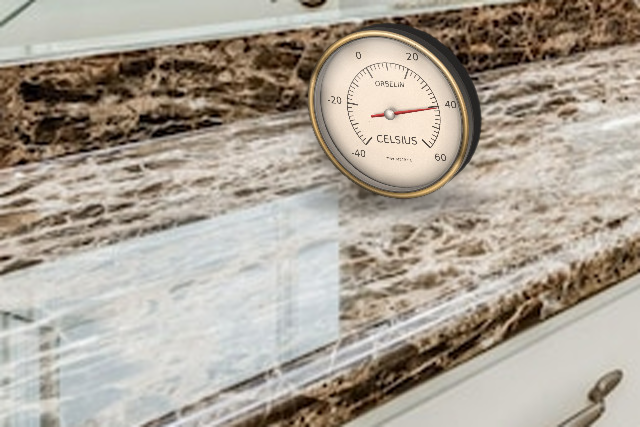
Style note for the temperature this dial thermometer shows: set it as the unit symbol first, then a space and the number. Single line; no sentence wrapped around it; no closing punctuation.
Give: °C 40
